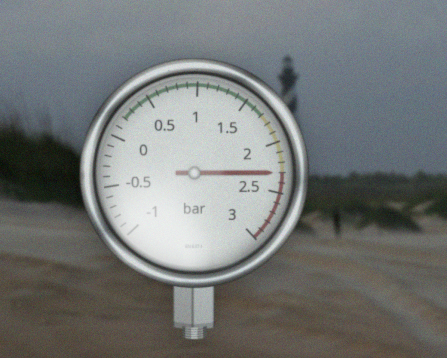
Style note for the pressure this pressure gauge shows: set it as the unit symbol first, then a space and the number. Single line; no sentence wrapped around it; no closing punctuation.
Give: bar 2.3
